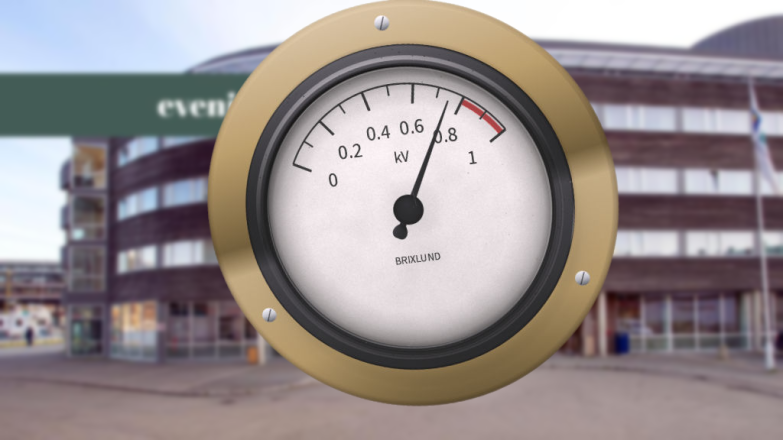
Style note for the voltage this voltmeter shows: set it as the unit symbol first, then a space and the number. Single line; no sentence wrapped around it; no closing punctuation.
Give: kV 0.75
